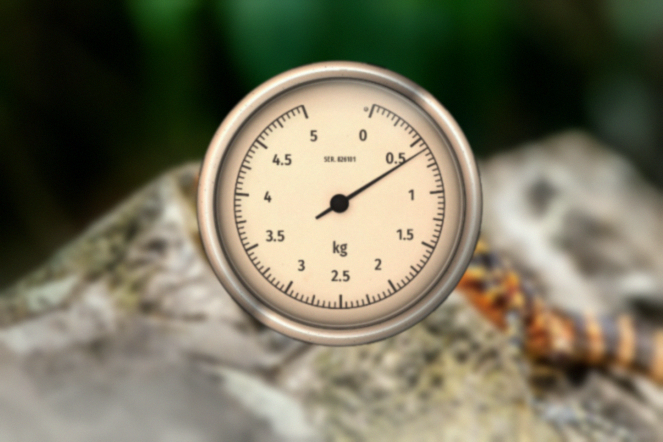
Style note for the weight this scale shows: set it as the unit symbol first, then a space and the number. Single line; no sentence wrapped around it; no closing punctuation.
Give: kg 0.6
